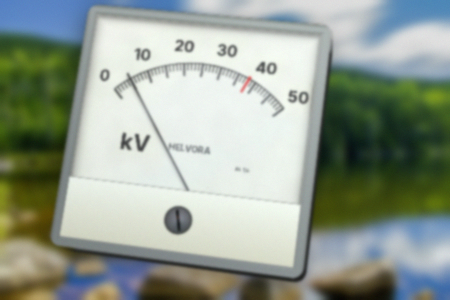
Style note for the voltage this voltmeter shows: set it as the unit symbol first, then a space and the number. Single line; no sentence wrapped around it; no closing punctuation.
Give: kV 5
